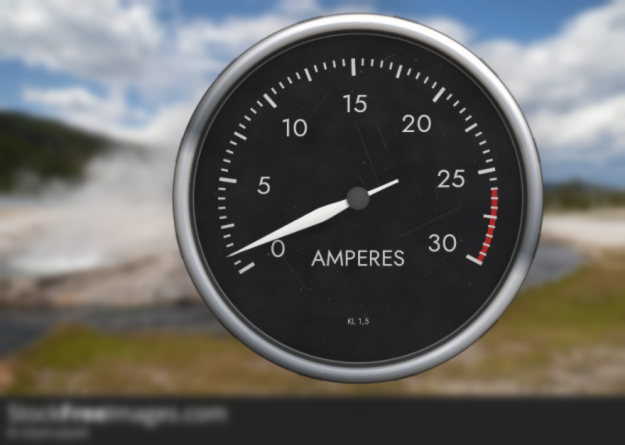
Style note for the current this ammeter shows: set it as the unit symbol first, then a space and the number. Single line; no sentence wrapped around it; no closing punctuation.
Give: A 1
